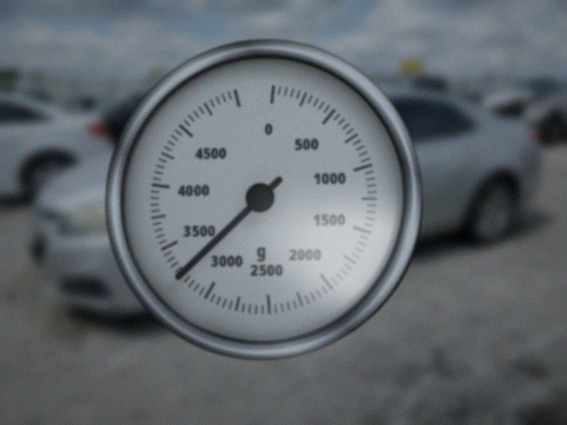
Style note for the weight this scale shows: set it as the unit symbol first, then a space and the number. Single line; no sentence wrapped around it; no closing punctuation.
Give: g 3250
